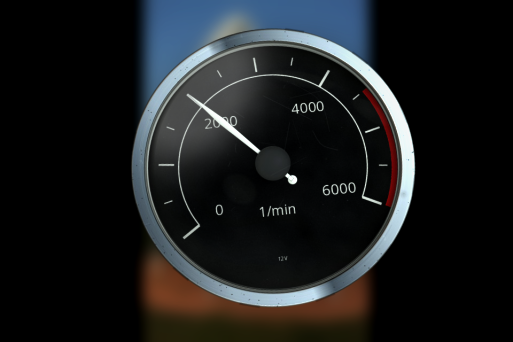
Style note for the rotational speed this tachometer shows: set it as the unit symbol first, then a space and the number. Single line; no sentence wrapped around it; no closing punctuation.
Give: rpm 2000
